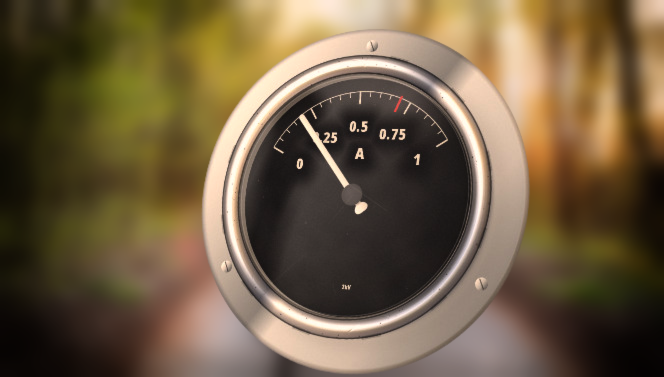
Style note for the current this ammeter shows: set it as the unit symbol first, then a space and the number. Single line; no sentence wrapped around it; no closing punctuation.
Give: A 0.2
